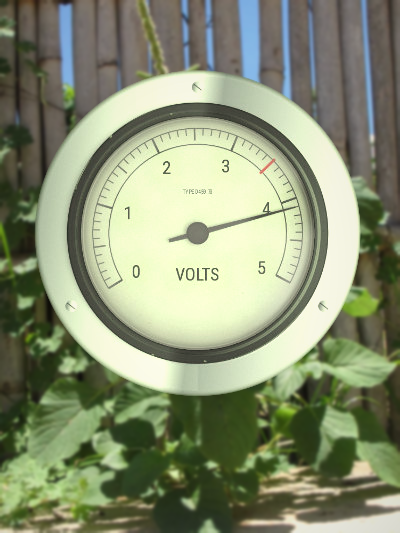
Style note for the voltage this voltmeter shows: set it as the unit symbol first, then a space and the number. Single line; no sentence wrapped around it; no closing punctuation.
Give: V 4.1
